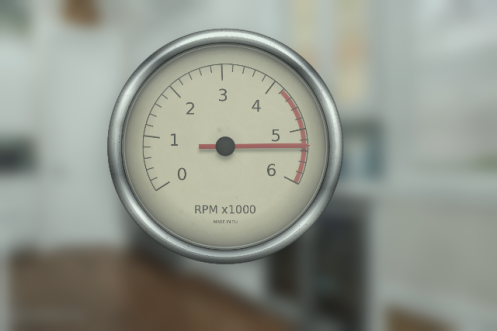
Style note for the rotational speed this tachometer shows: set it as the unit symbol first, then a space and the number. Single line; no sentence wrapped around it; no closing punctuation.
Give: rpm 5300
